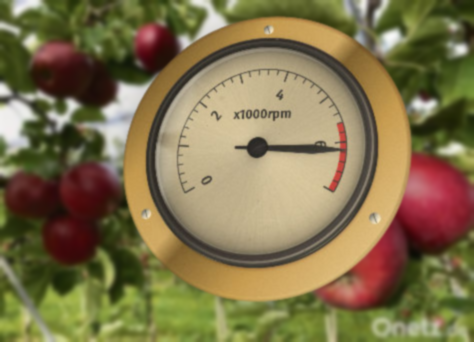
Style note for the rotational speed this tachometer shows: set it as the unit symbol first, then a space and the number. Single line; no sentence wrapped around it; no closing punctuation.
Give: rpm 6200
